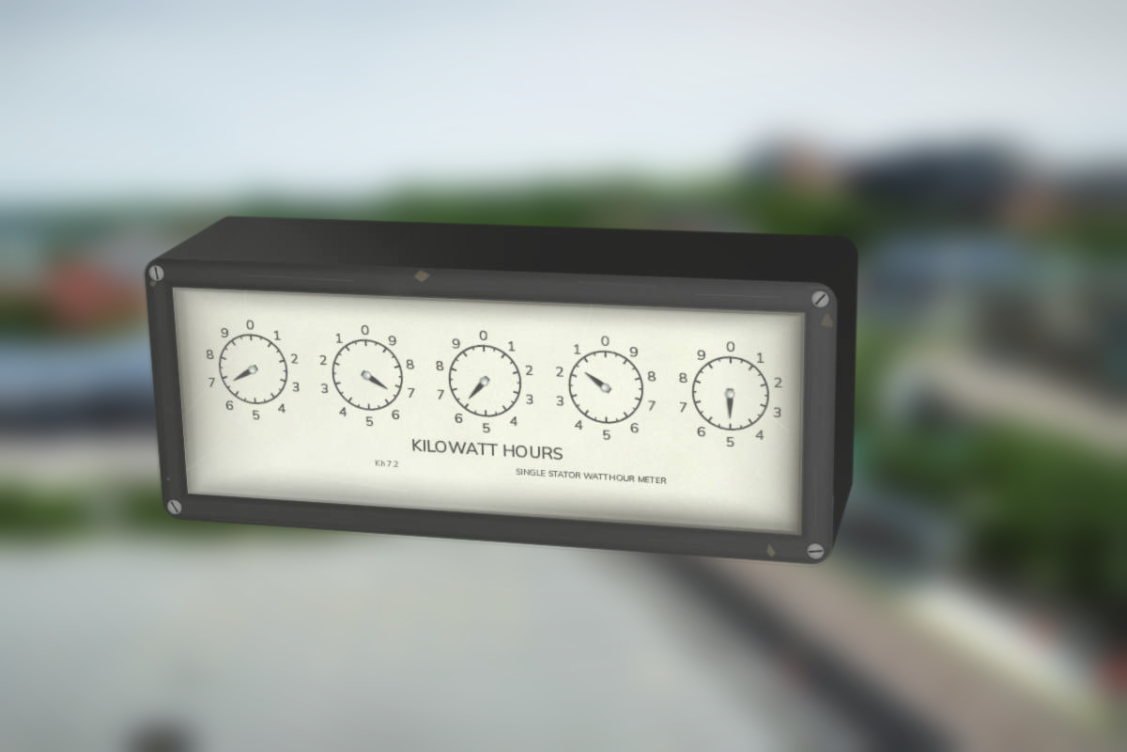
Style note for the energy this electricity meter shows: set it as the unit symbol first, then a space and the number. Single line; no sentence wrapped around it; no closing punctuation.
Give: kWh 66615
